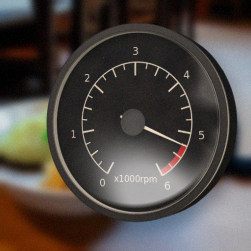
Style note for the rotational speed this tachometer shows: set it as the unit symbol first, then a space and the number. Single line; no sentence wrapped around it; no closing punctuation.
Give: rpm 5250
